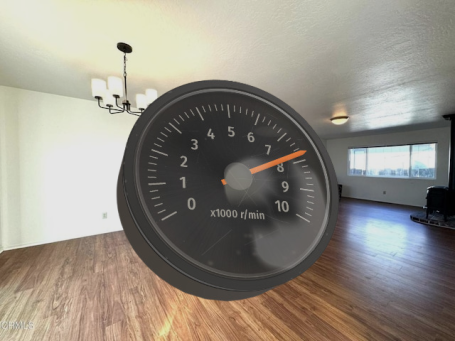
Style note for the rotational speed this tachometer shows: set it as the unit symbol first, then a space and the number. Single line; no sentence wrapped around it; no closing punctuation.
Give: rpm 7800
